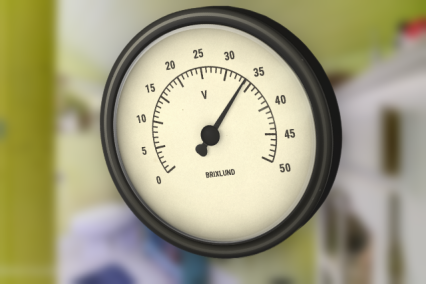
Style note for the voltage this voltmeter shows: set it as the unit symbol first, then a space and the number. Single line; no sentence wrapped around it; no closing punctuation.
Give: V 34
